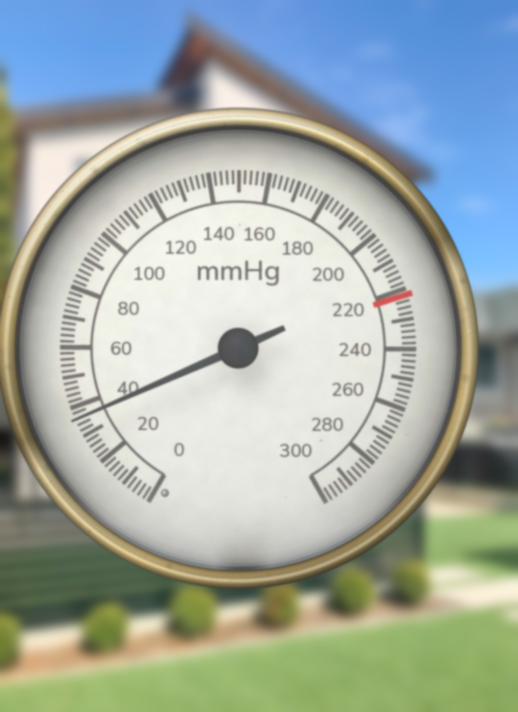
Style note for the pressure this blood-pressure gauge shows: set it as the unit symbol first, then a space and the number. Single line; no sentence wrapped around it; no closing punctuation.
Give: mmHg 36
